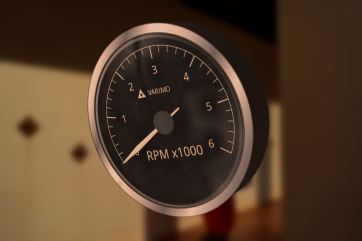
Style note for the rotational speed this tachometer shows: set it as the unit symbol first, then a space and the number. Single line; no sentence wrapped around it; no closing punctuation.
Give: rpm 0
